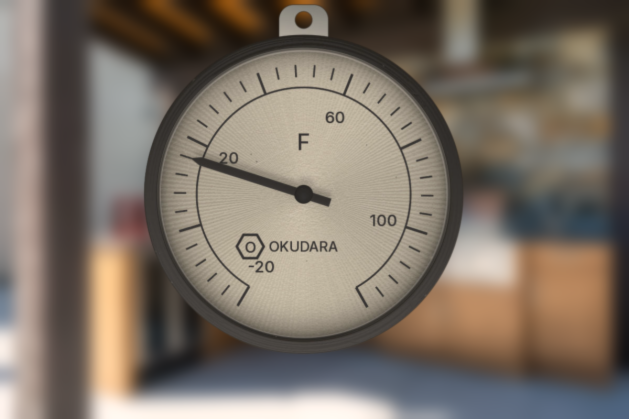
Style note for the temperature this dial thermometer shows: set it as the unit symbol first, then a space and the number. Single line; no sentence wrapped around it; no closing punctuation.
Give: °F 16
